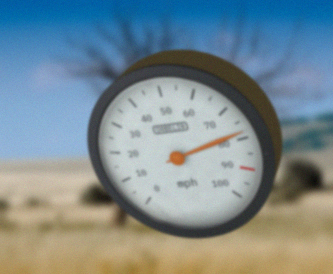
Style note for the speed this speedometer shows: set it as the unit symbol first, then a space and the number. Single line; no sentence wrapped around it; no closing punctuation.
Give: mph 77.5
